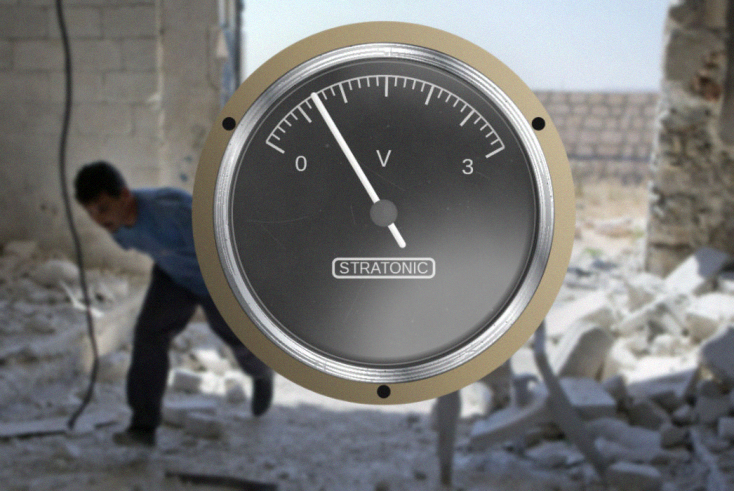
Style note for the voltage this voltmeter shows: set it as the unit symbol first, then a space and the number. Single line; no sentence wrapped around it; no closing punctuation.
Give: V 0.7
